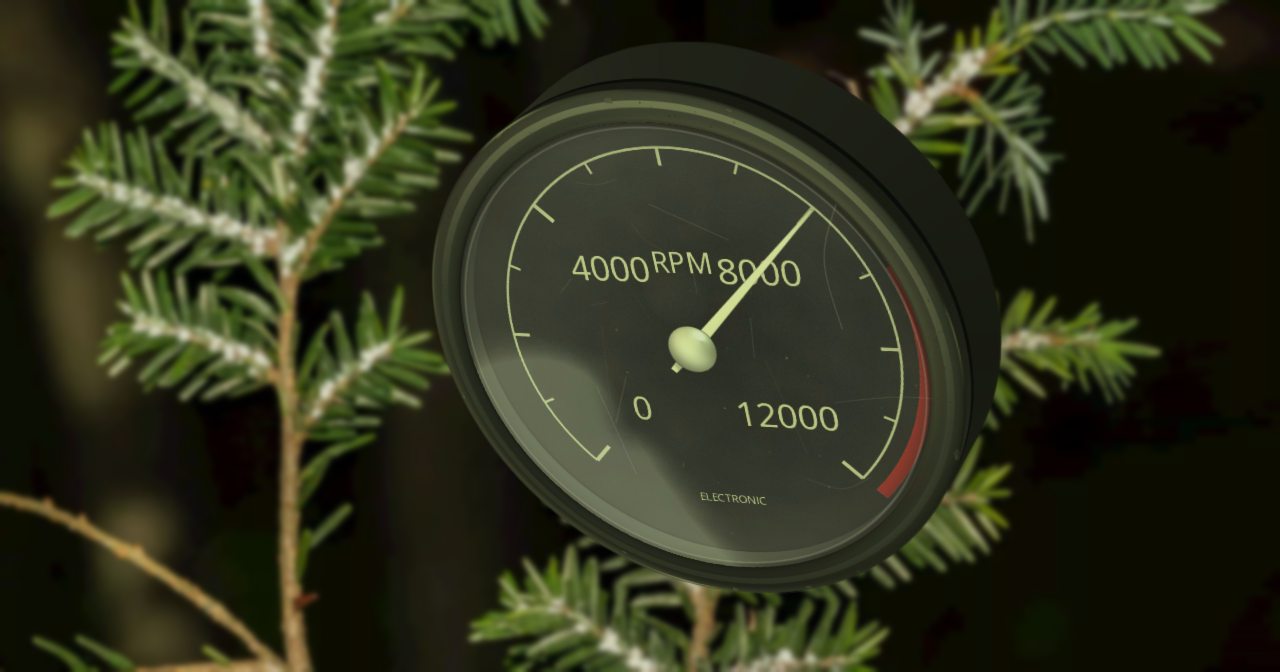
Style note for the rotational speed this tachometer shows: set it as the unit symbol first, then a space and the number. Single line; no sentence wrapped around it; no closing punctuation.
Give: rpm 8000
